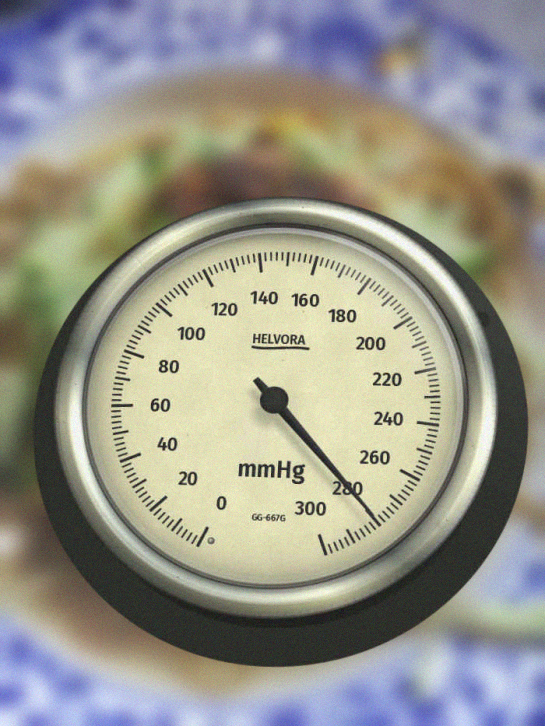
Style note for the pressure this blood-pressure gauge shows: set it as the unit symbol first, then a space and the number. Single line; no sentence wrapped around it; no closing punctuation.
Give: mmHg 280
